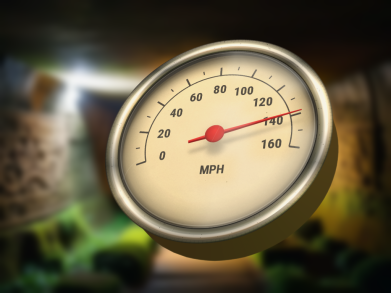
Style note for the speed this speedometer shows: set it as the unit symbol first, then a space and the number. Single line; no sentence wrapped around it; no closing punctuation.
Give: mph 140
